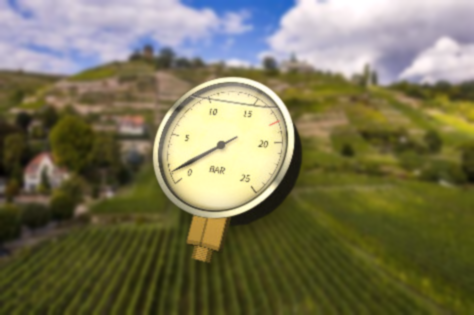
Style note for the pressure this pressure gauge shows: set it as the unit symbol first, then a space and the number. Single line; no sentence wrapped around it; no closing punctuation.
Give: bar 1
